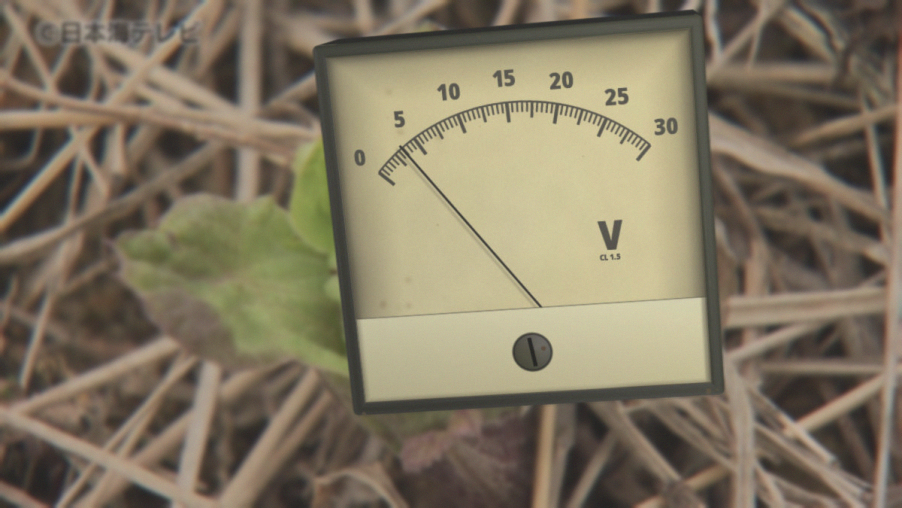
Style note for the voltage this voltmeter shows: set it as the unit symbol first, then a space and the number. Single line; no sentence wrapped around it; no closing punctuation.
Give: V 3.5
